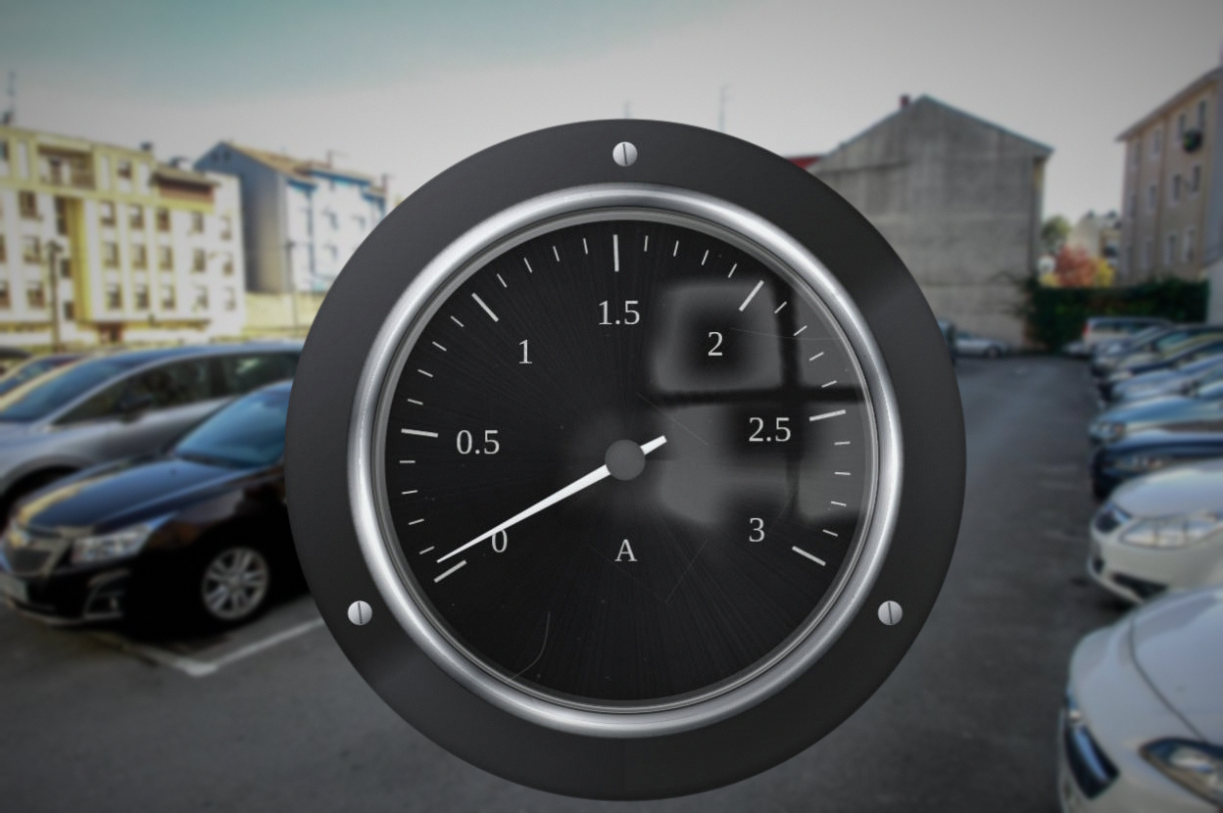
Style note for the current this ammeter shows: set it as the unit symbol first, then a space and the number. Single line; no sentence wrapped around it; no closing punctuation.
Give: A 0.05
